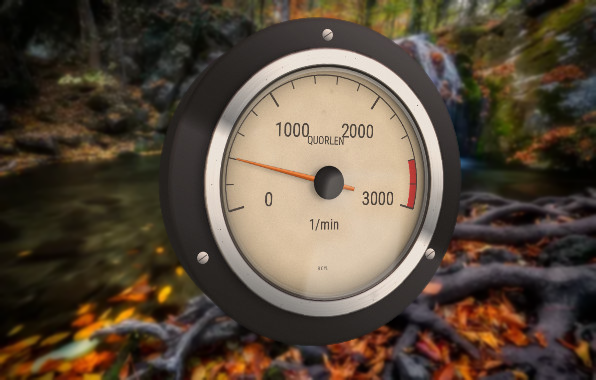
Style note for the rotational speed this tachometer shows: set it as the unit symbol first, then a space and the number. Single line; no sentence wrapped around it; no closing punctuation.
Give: rpm 400
